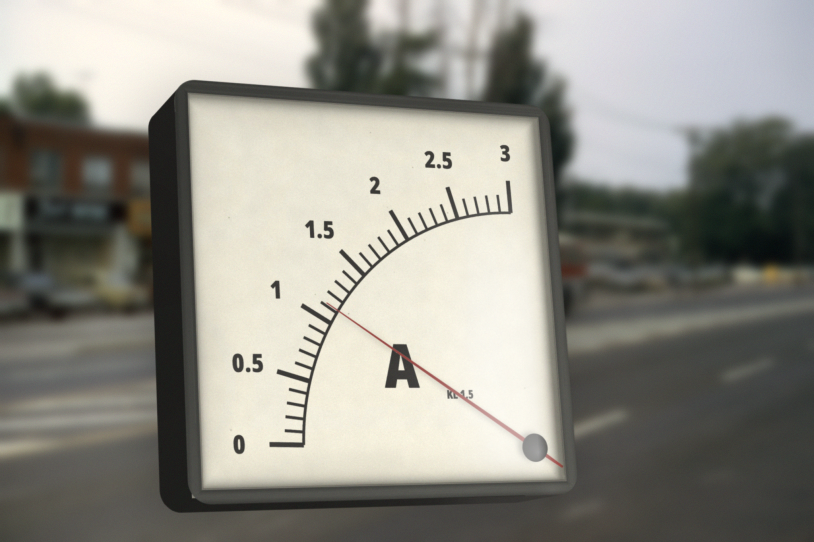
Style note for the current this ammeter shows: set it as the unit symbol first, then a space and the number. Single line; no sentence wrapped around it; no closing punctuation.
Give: A 1.1
